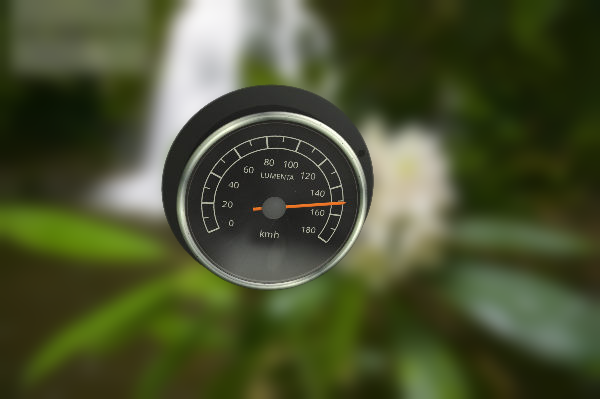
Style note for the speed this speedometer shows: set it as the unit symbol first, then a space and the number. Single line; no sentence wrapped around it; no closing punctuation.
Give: km/h 150
